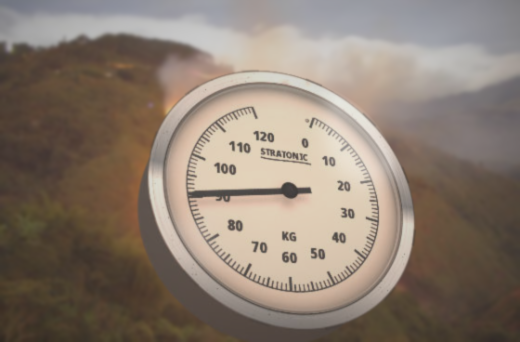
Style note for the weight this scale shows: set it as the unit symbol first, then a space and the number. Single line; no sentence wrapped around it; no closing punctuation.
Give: kg 90
